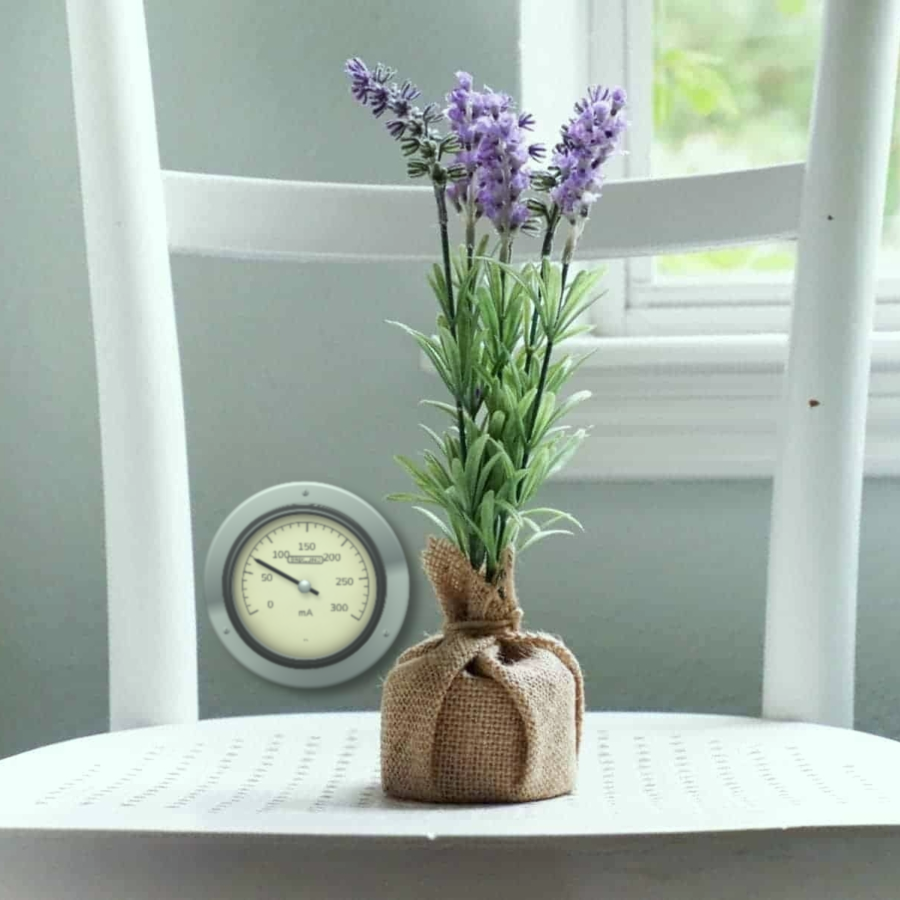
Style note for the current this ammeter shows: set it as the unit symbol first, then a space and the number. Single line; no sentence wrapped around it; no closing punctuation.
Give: mA 70
